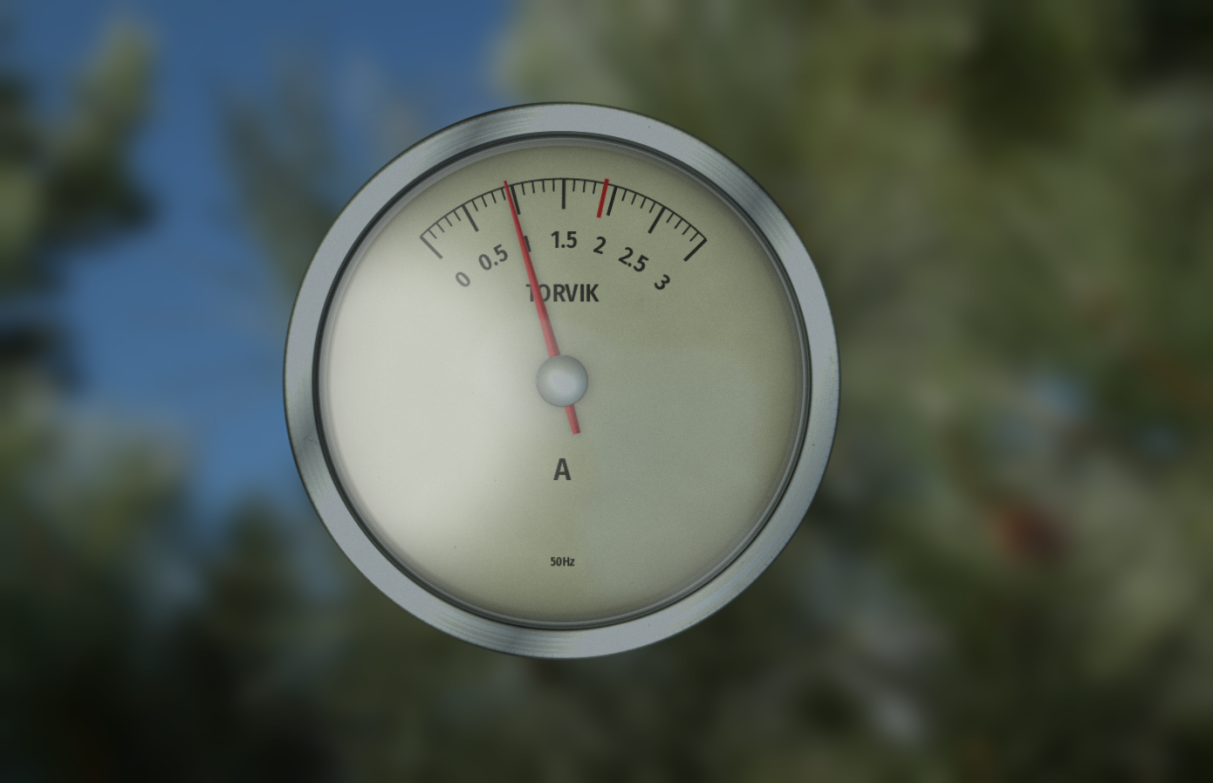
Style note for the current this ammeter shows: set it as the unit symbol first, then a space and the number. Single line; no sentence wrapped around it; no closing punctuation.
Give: A 0.95
